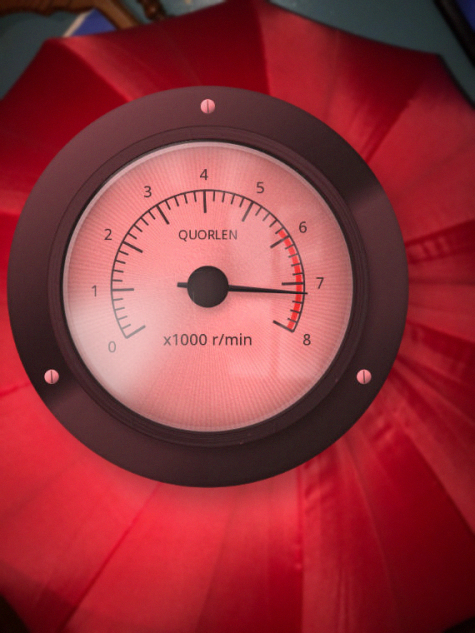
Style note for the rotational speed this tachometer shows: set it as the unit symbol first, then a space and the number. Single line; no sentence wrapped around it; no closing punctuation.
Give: rpm 7200
